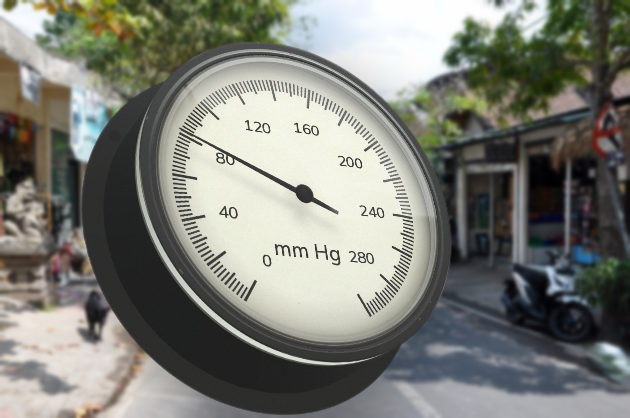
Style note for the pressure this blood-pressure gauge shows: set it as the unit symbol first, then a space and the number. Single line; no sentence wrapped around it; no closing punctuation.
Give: mmHg 80
